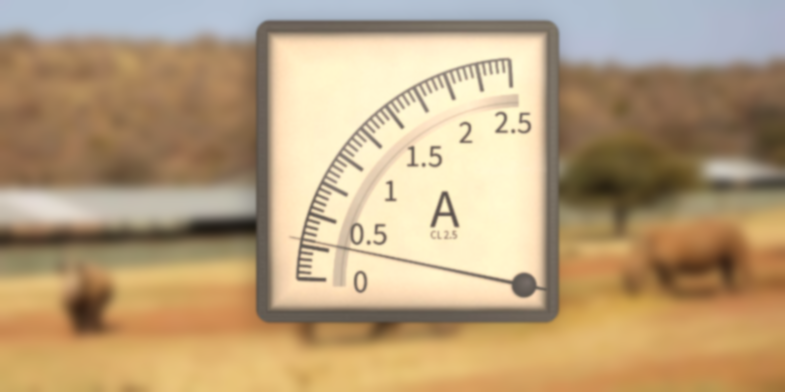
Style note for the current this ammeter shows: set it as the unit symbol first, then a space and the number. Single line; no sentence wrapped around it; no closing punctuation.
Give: A 0.3
